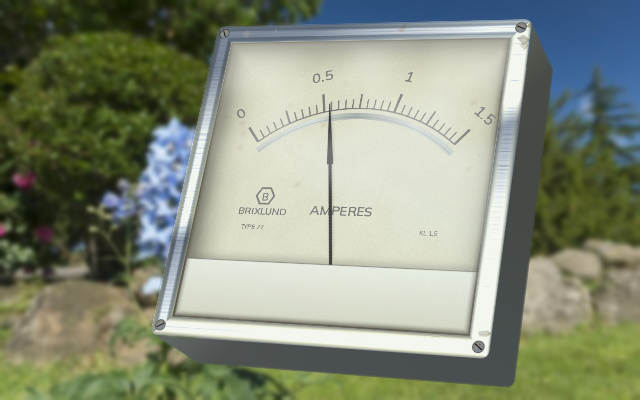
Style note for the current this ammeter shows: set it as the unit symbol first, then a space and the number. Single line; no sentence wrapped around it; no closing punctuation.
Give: A 0.55
